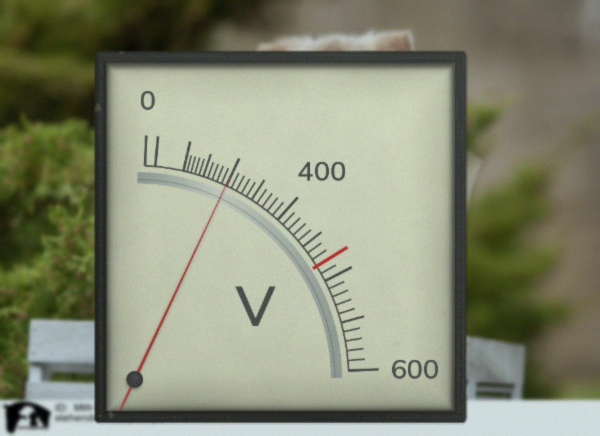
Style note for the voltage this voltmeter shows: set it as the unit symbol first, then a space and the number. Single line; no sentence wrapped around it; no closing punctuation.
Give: V 300
